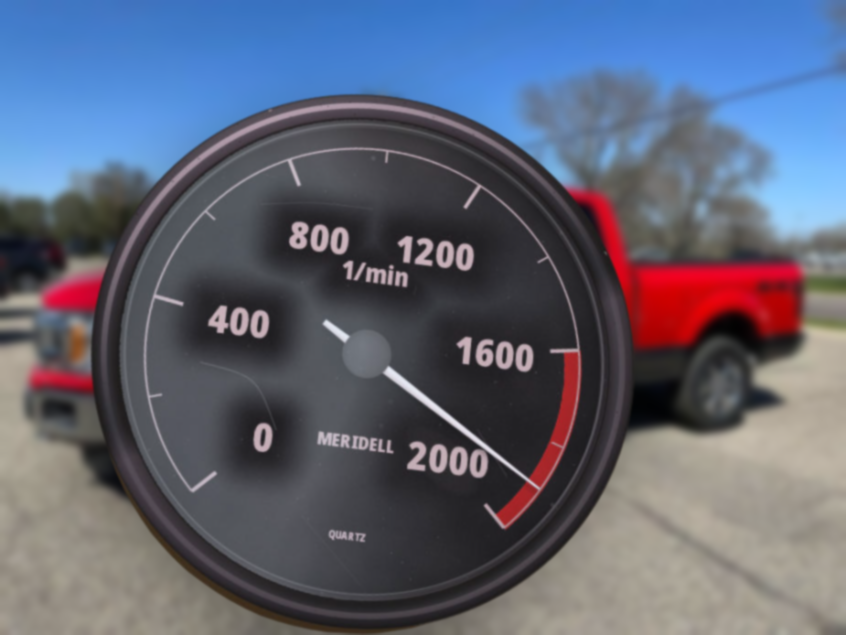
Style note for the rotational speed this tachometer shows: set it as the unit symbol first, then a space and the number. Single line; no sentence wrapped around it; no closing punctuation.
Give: rpm 1900
